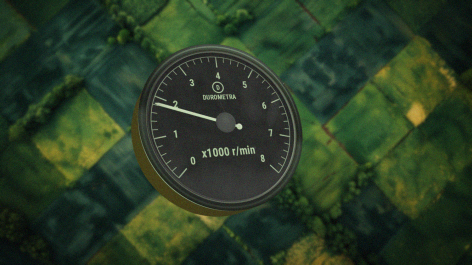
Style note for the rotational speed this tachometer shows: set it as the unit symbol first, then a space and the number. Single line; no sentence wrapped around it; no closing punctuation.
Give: rpm 1800
